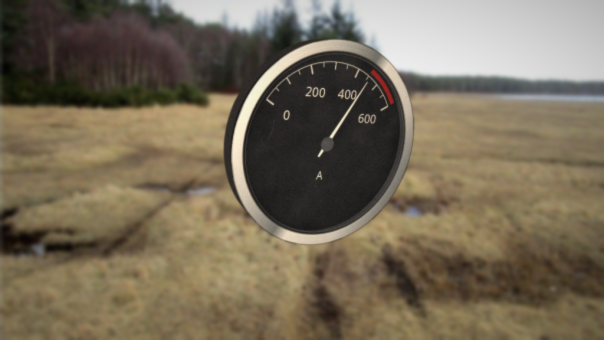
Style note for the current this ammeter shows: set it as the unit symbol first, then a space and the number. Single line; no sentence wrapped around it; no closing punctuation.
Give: A 450
